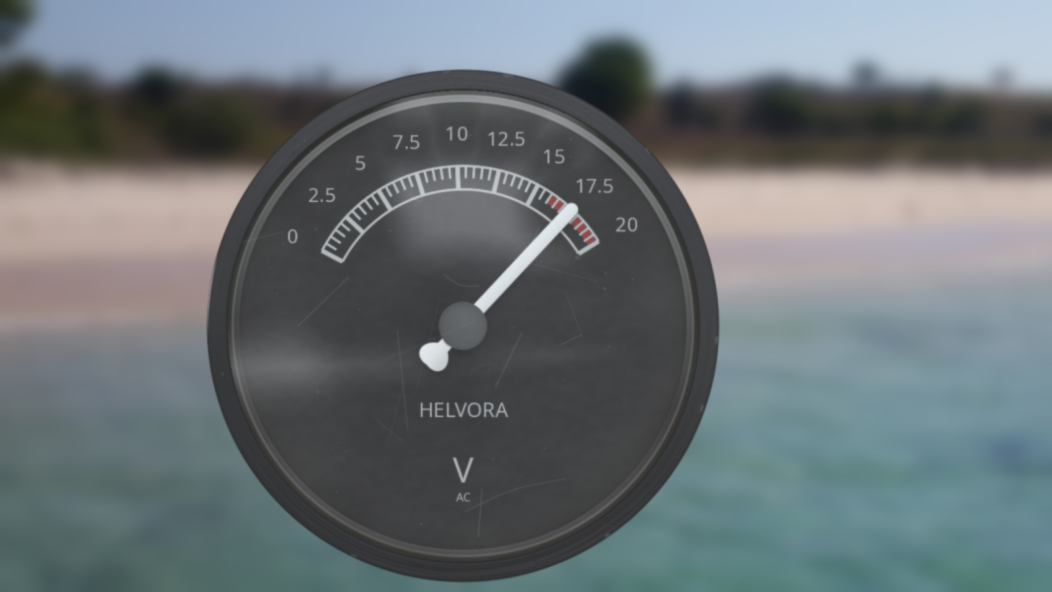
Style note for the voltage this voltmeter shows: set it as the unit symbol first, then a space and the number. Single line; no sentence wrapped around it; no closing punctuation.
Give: V 17.5
